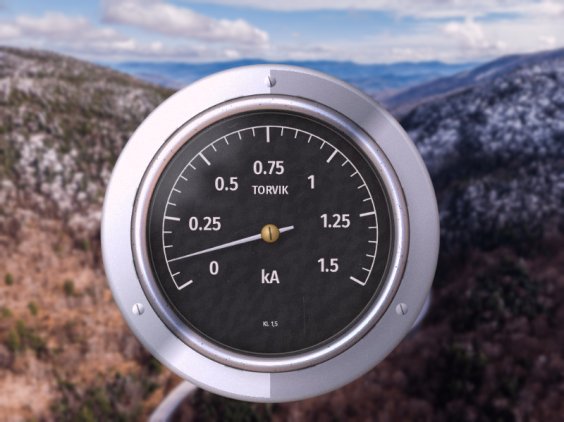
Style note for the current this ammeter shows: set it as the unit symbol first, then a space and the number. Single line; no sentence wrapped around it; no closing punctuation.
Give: kA 0.1
